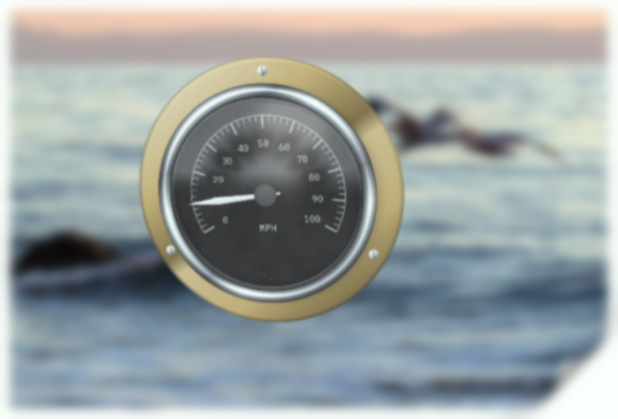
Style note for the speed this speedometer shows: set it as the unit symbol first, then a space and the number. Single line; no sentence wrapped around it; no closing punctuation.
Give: mph 10
